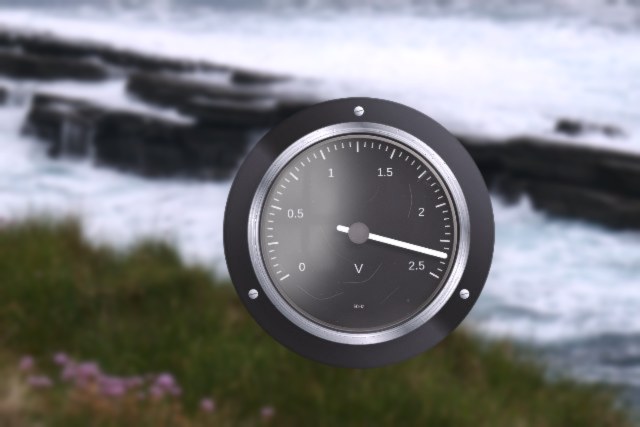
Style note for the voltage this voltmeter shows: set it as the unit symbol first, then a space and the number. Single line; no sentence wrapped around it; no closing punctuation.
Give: V 2.35
